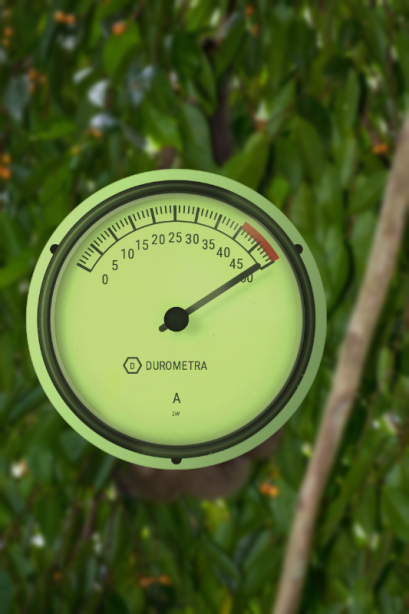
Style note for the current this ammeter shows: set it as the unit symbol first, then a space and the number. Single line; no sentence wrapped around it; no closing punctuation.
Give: A 49
